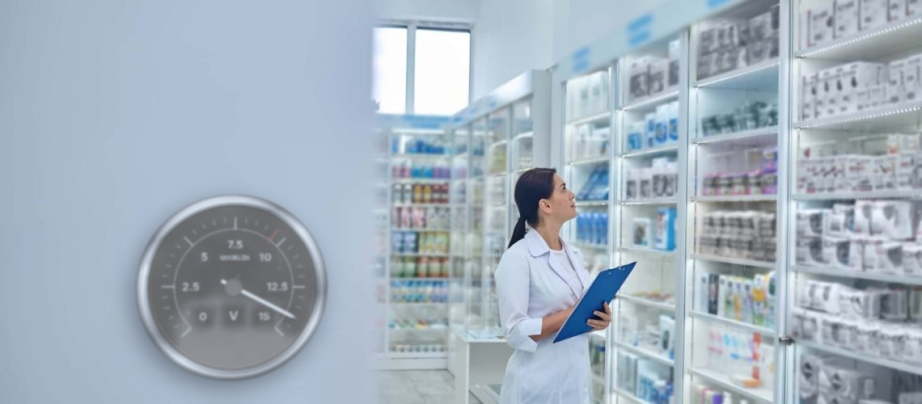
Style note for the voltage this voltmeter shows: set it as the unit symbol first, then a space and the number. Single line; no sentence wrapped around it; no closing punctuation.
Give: V 14
